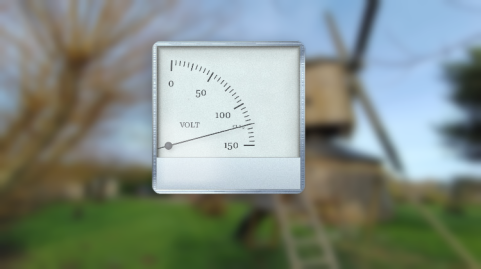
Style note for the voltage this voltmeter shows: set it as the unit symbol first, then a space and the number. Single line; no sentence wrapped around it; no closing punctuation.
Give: V 125
